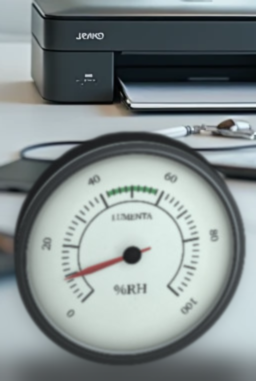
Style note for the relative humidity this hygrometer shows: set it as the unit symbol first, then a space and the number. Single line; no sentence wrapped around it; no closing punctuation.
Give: % 10
